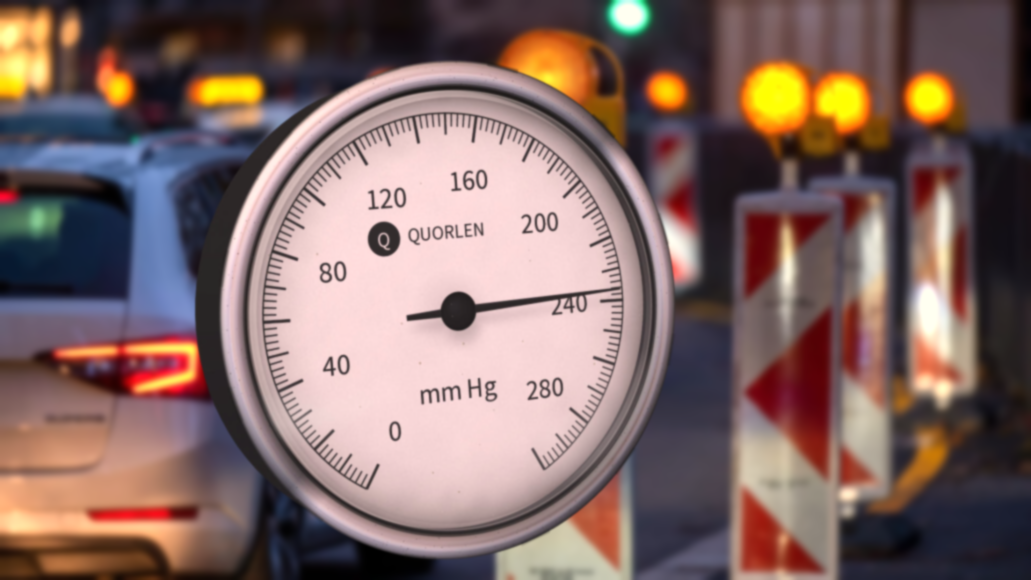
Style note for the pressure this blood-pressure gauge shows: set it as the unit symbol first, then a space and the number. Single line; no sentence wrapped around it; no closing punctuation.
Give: mmHg 236
